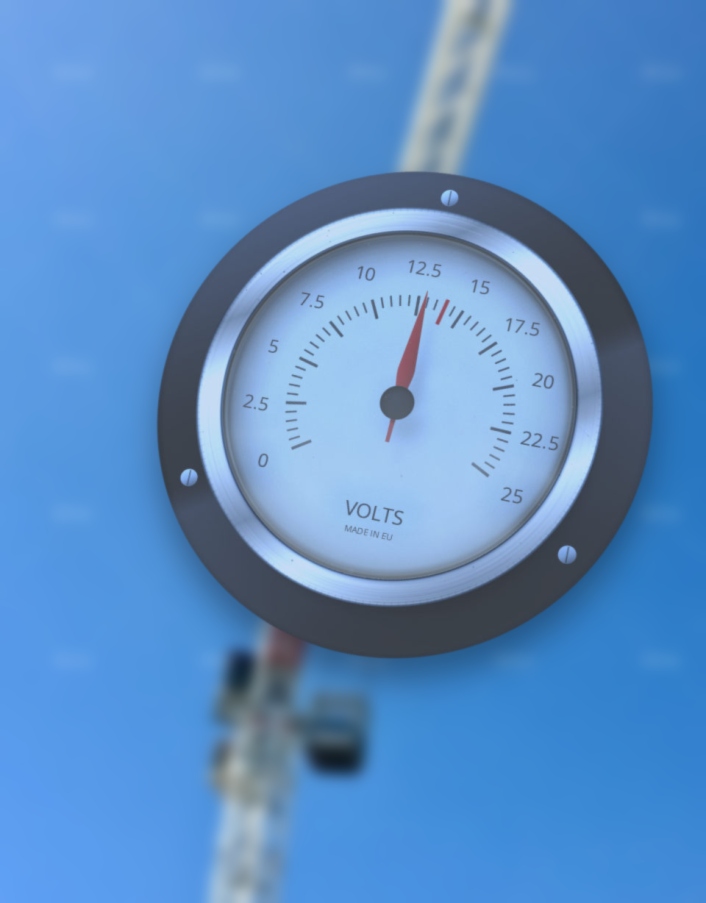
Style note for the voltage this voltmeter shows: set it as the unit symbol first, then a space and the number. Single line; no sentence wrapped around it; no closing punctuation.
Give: V 13
